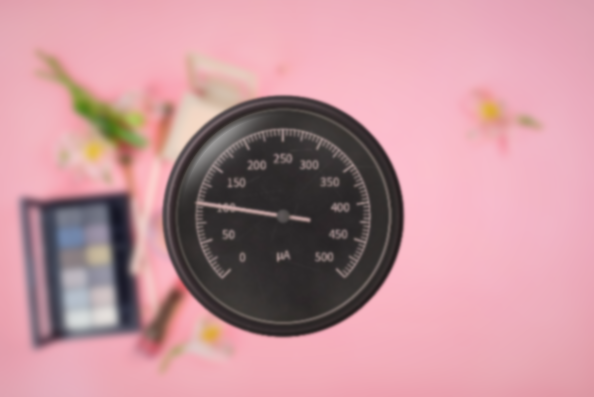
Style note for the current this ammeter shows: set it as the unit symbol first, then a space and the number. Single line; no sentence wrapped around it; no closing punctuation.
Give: µA 100
